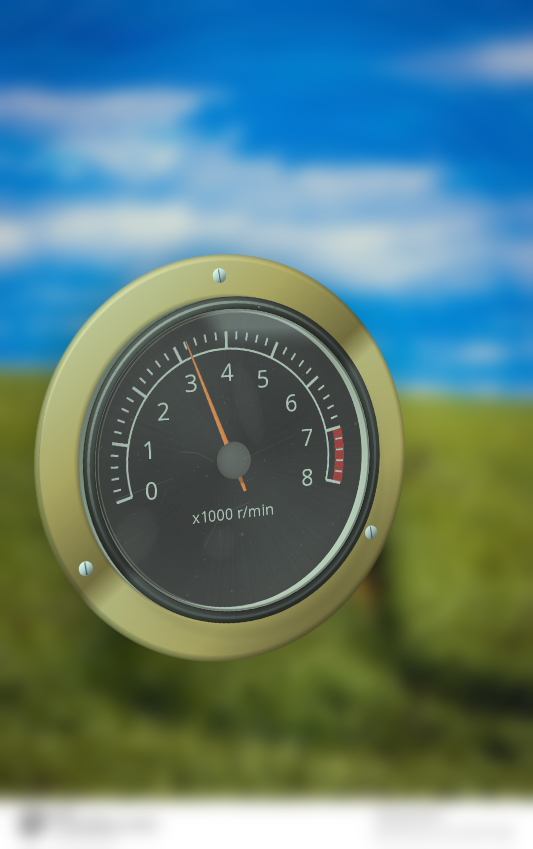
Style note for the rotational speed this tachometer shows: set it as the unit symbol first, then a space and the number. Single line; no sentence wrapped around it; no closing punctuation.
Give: rpm 3200
